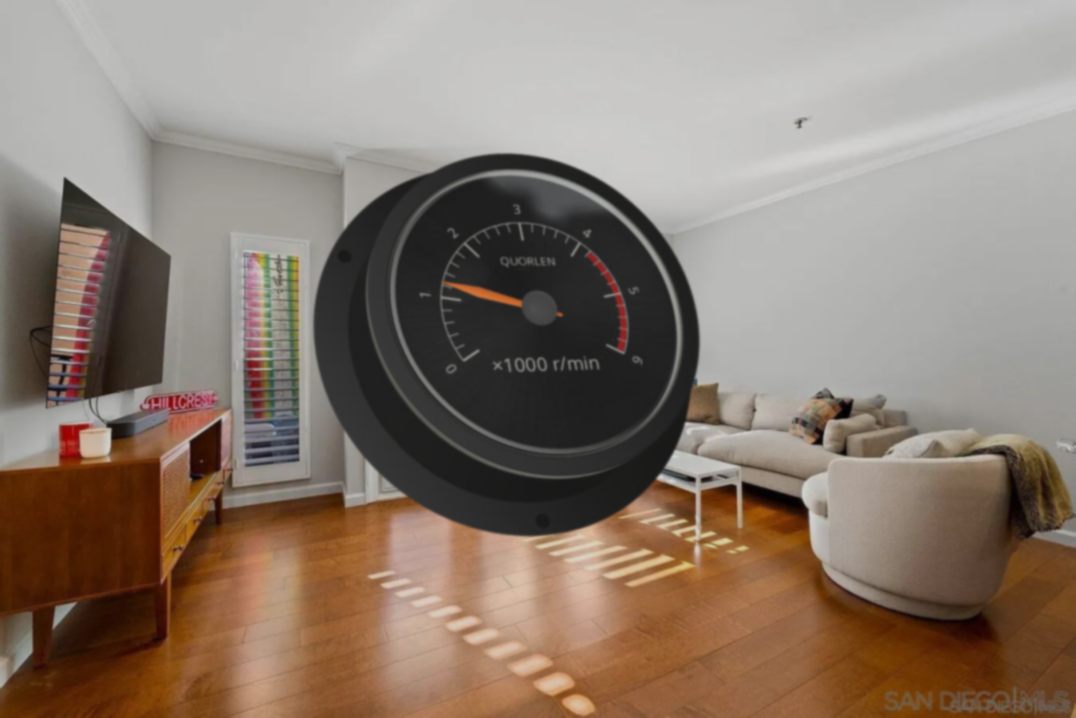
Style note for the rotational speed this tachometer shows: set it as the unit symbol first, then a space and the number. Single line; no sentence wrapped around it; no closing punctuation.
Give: rpm 1200
